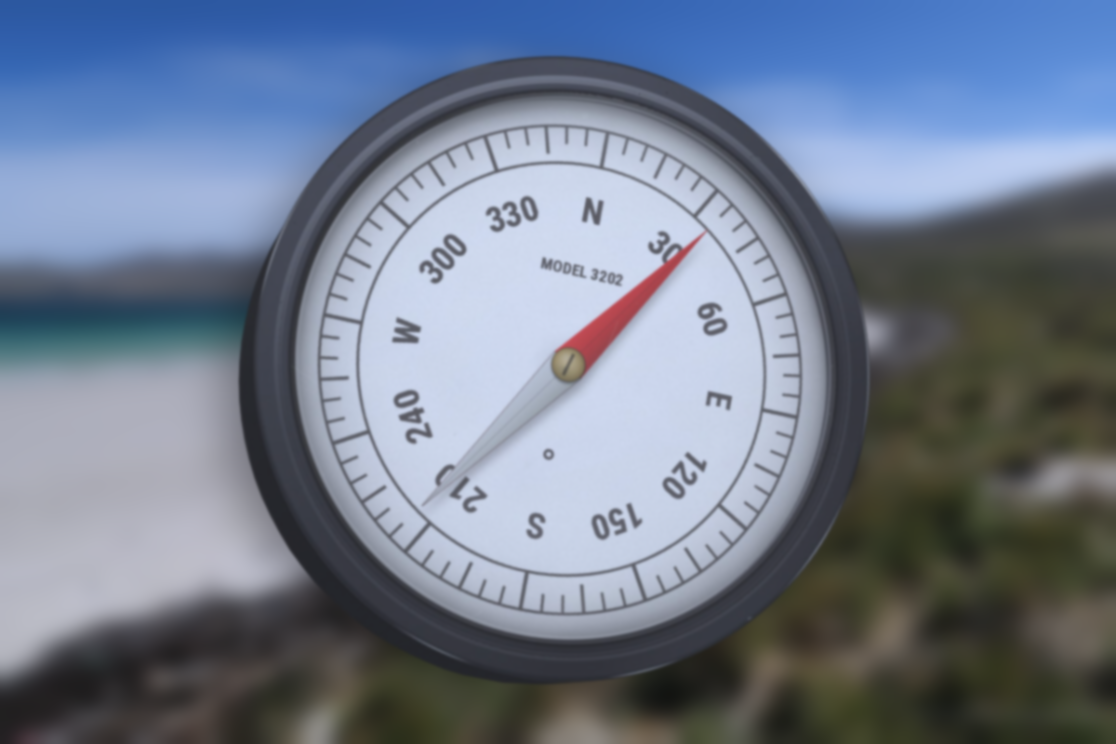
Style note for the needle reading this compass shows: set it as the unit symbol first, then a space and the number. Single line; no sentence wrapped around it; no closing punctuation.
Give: ° 35
